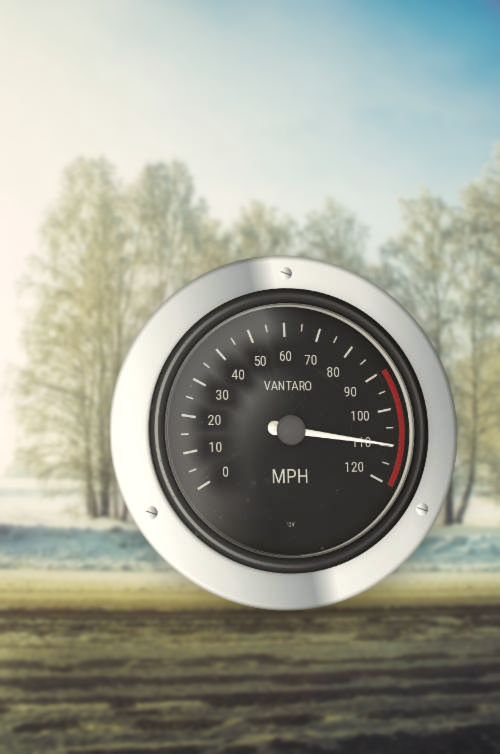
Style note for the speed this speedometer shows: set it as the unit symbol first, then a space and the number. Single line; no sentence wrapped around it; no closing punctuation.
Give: mph 110
